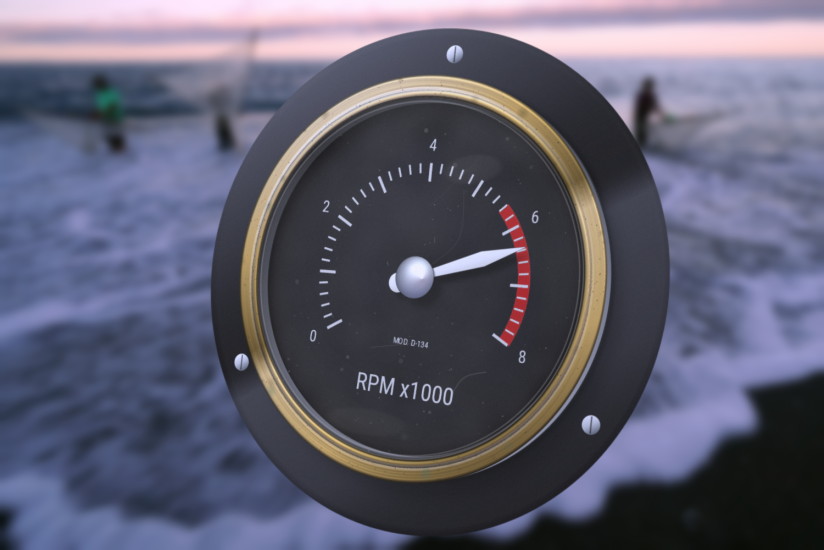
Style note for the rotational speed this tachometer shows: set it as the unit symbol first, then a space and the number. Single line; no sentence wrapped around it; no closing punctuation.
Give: rpm 6400
